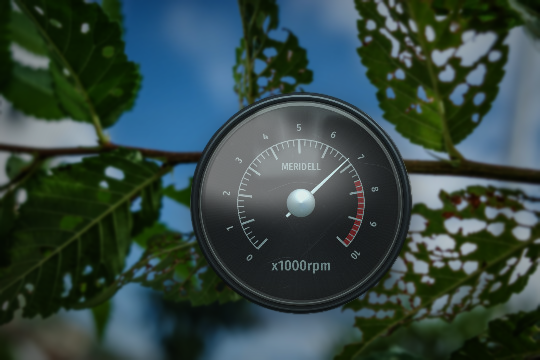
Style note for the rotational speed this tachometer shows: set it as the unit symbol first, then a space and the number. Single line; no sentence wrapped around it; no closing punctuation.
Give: rpm 6800
